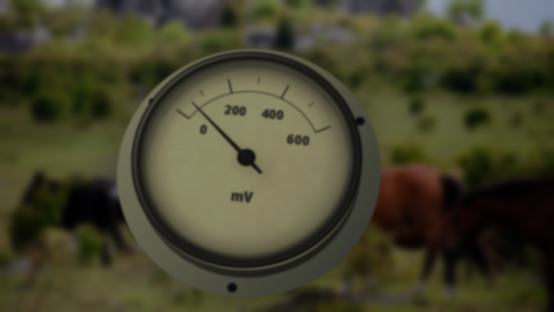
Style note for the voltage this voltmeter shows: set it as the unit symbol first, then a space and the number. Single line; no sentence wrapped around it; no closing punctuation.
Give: mV 50
